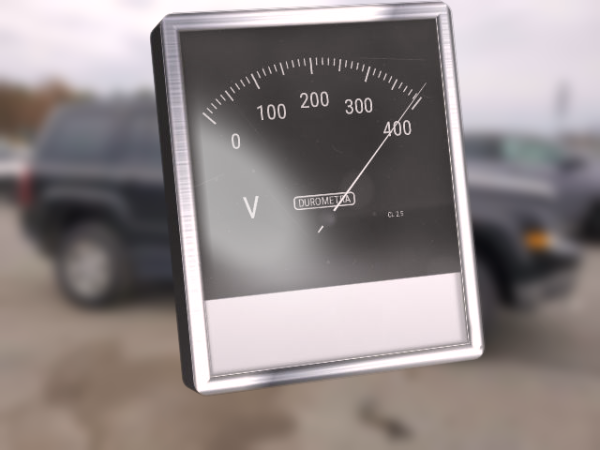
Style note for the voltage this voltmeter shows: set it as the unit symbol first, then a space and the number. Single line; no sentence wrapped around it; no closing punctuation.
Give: V 390
